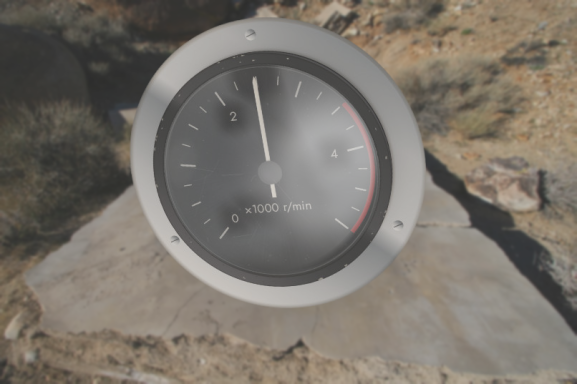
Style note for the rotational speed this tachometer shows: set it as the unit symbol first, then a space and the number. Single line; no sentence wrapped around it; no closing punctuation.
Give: rpm 2500
